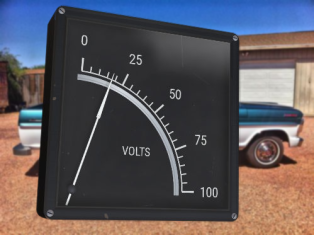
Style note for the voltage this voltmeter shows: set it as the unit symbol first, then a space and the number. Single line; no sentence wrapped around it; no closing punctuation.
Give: V 17.5
